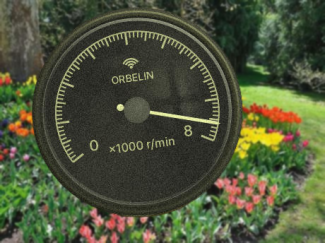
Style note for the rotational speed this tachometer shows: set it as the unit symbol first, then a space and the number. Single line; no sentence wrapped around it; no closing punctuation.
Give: rpm 7600
